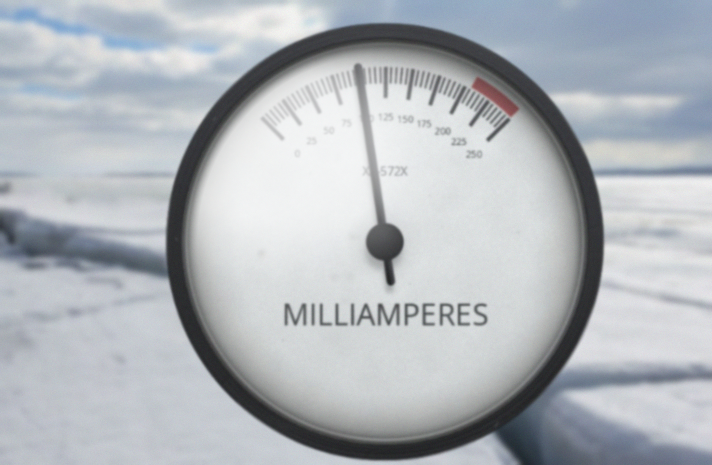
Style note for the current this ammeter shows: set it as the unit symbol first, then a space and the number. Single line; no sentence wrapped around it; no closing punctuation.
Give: mA 100
